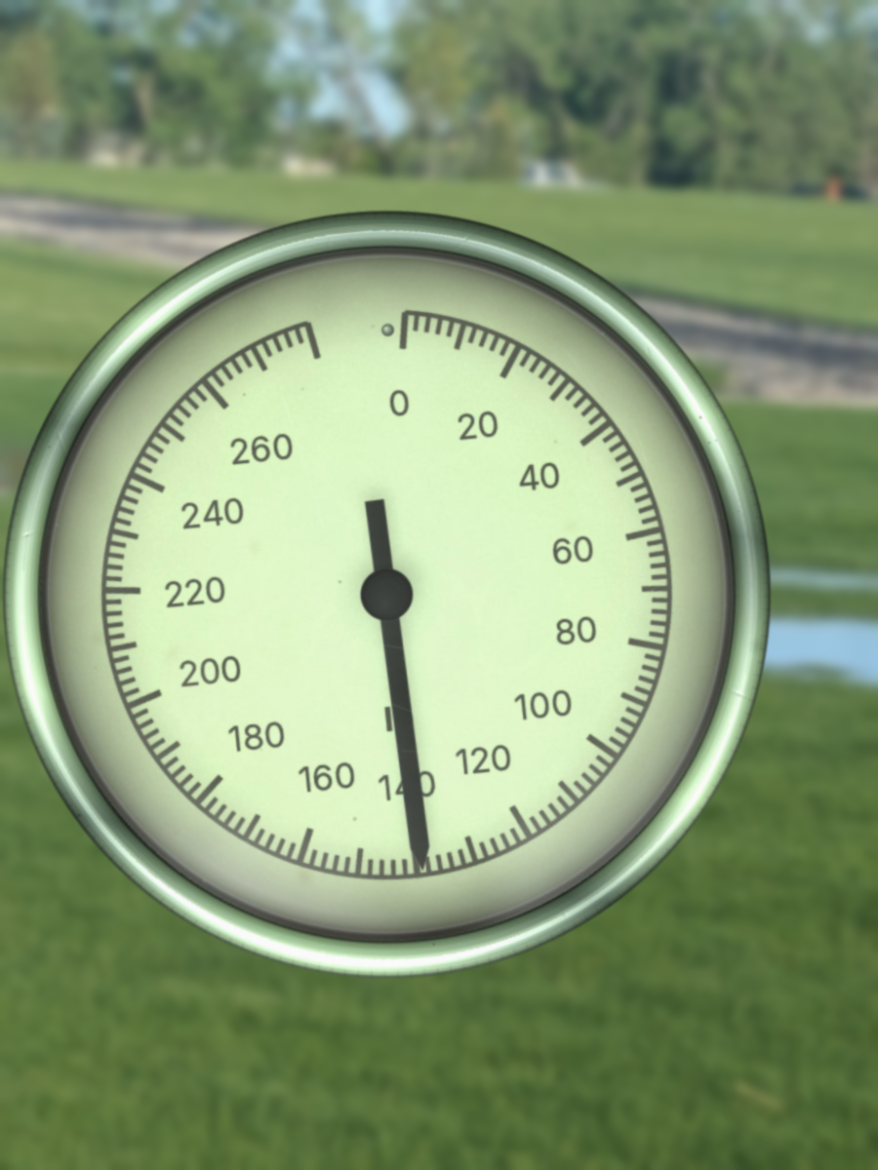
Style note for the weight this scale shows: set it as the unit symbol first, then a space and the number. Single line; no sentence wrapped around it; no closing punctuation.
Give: lb 139
